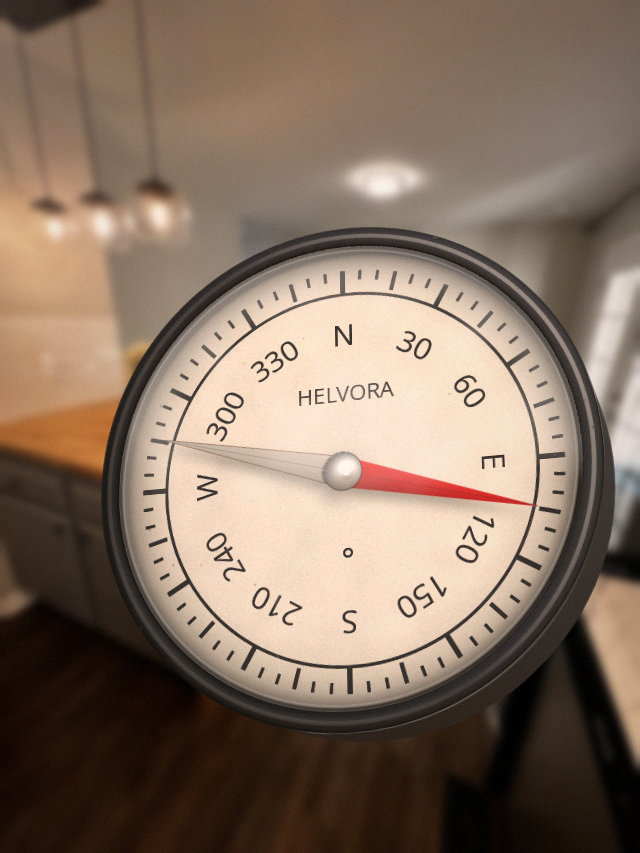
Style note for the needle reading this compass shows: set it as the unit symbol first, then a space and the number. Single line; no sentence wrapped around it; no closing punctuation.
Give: ° 105
